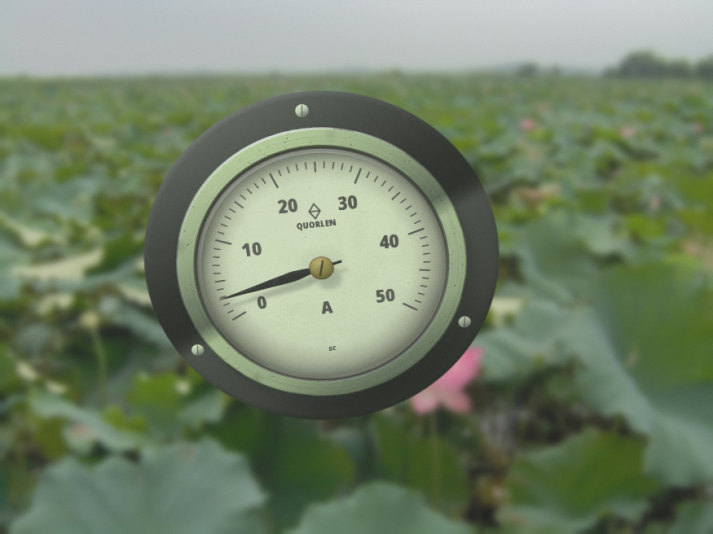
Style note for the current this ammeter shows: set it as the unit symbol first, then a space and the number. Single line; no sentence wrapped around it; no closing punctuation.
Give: A 3
